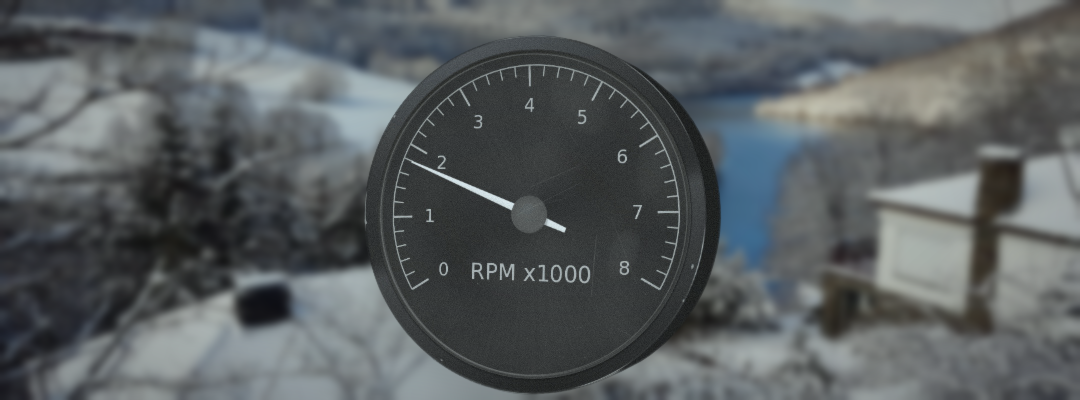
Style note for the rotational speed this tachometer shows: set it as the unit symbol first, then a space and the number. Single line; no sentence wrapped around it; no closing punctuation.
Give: rpm 1800
